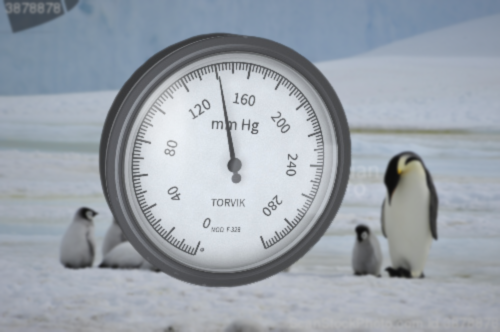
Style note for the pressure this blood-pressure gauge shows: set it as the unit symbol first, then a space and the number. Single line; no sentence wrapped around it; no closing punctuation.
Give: mmHg 140
